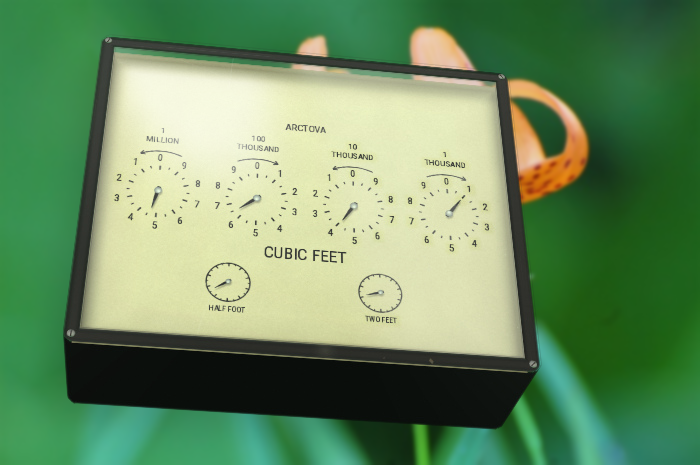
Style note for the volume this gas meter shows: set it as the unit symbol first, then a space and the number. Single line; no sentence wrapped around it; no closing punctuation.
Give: ft³ 464100
